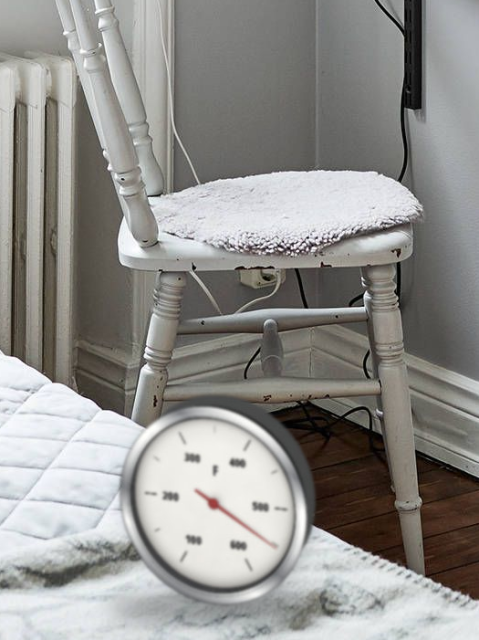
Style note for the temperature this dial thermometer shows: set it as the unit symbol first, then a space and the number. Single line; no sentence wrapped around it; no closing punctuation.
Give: °F 550
